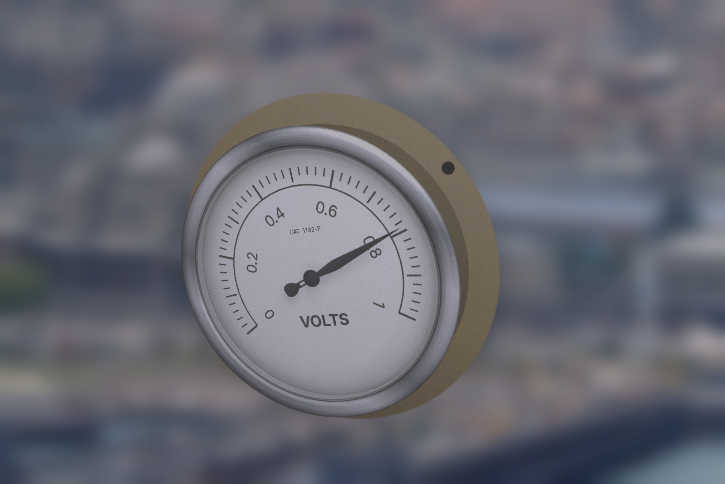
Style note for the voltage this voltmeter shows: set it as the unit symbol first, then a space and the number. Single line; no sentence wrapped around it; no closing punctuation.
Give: V 0.79
